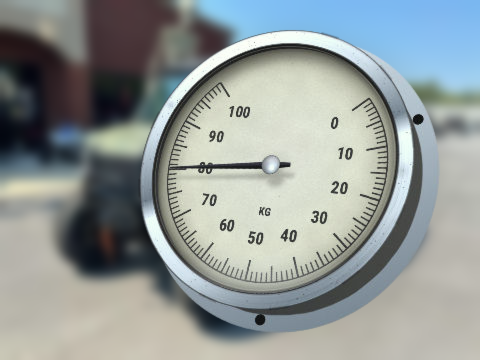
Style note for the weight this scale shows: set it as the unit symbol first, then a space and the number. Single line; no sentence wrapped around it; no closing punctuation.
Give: kg 80
